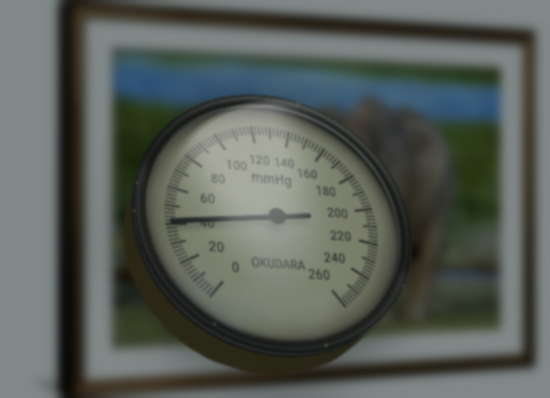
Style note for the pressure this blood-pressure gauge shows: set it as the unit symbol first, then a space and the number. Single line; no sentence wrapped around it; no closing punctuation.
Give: mmHg 40
